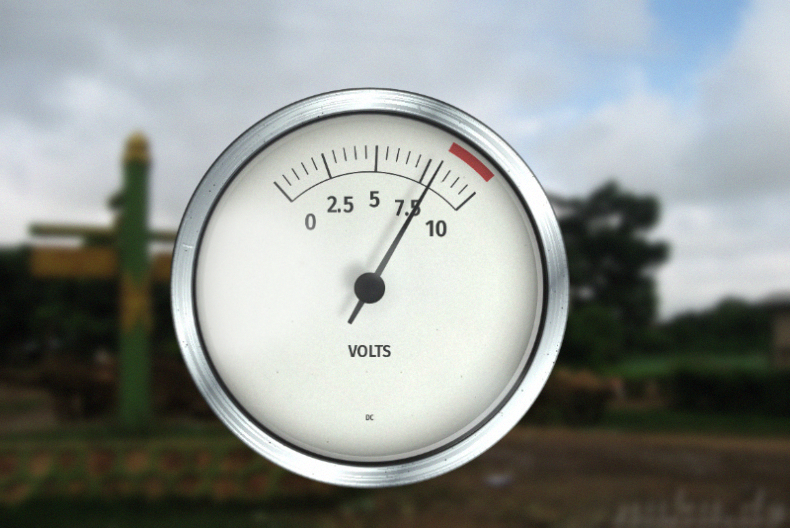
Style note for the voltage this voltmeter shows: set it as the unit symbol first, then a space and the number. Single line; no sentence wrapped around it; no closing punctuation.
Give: V 8
